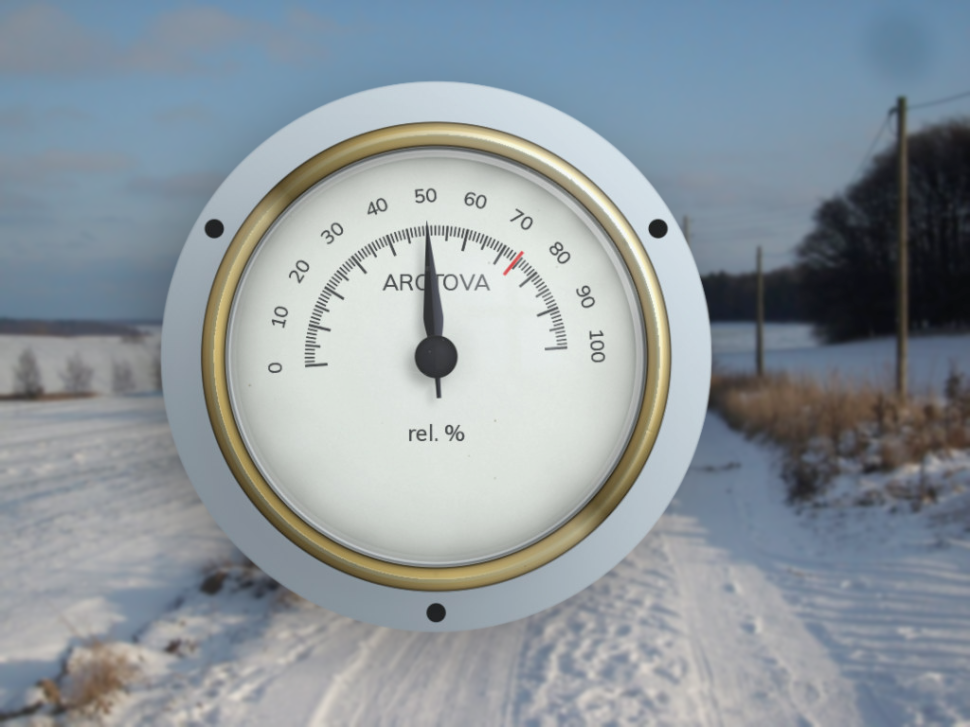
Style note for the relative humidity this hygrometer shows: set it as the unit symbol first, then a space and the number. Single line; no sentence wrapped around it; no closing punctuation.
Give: % 50
